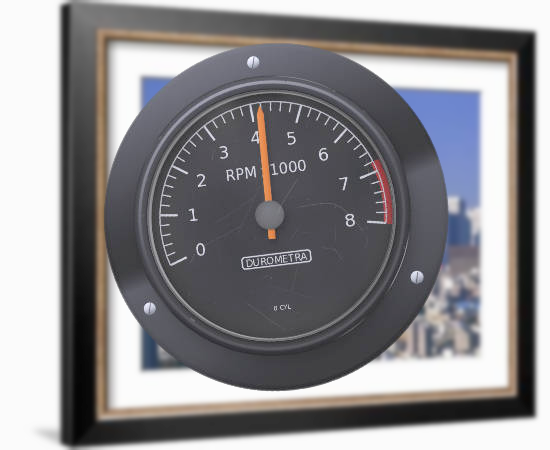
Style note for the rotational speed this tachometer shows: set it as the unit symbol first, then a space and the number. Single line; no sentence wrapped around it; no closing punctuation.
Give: rpm 4200
